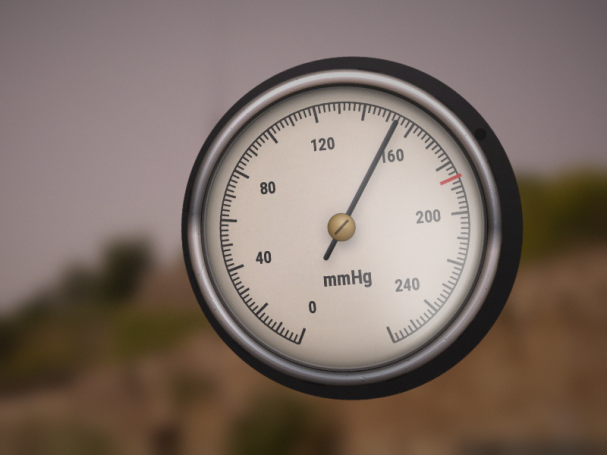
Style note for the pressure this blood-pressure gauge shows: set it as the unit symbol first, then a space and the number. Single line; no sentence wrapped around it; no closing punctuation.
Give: mmHg 154
